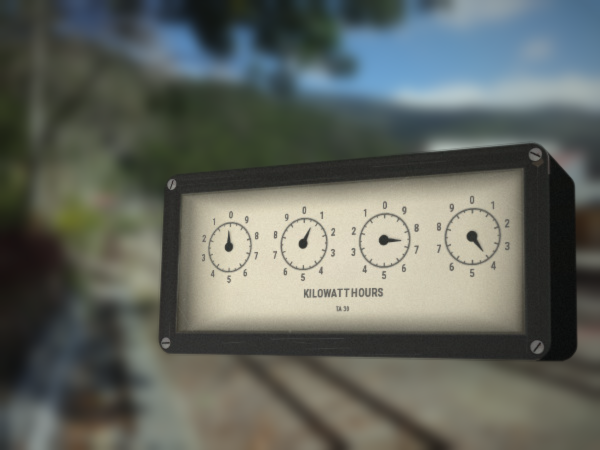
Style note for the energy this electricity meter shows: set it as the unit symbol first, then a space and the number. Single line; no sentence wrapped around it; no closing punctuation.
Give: kWh 74
